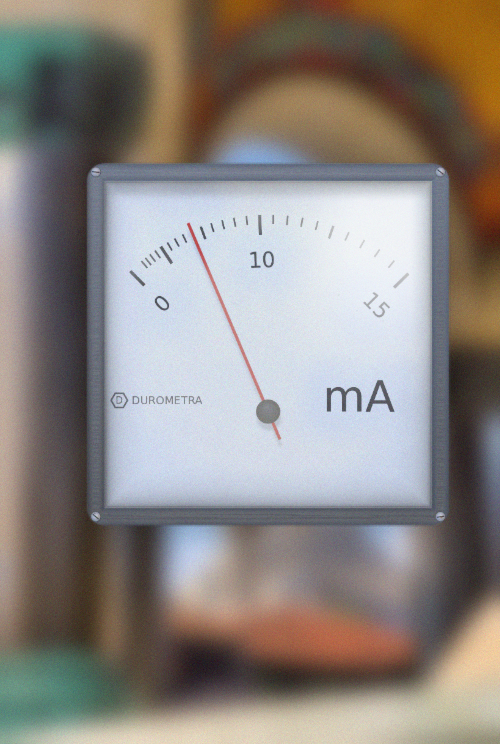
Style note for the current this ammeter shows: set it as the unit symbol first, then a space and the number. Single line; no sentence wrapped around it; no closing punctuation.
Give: mA 7
